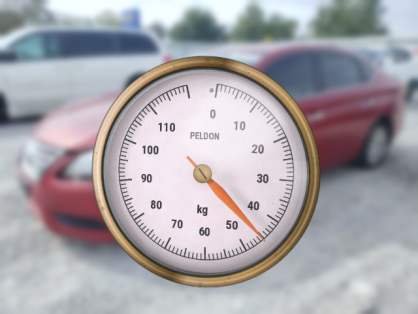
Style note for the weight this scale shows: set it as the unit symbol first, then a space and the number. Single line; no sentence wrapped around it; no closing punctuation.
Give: kg 45
